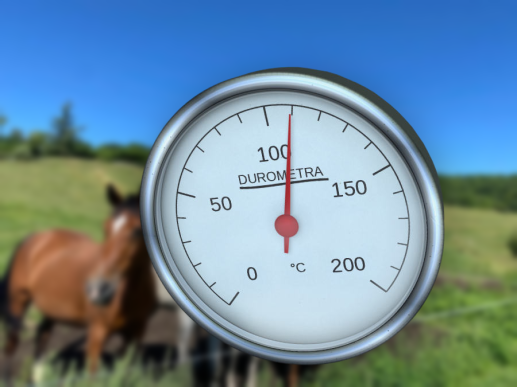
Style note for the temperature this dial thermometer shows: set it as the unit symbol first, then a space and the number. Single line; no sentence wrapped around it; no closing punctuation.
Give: °C 110
